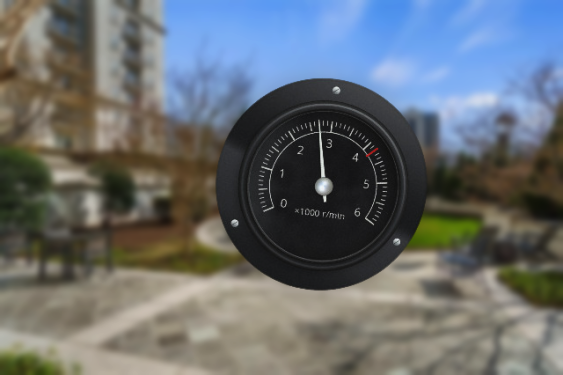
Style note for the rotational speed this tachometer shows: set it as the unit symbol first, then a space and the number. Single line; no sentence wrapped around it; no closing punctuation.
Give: rpm 2700
